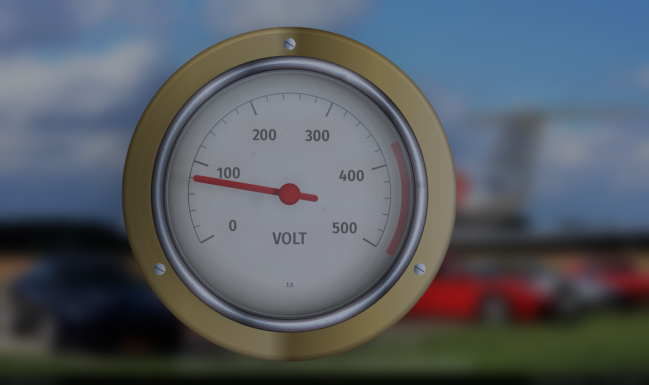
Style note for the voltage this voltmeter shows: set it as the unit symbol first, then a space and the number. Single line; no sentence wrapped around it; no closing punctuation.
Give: V 80
